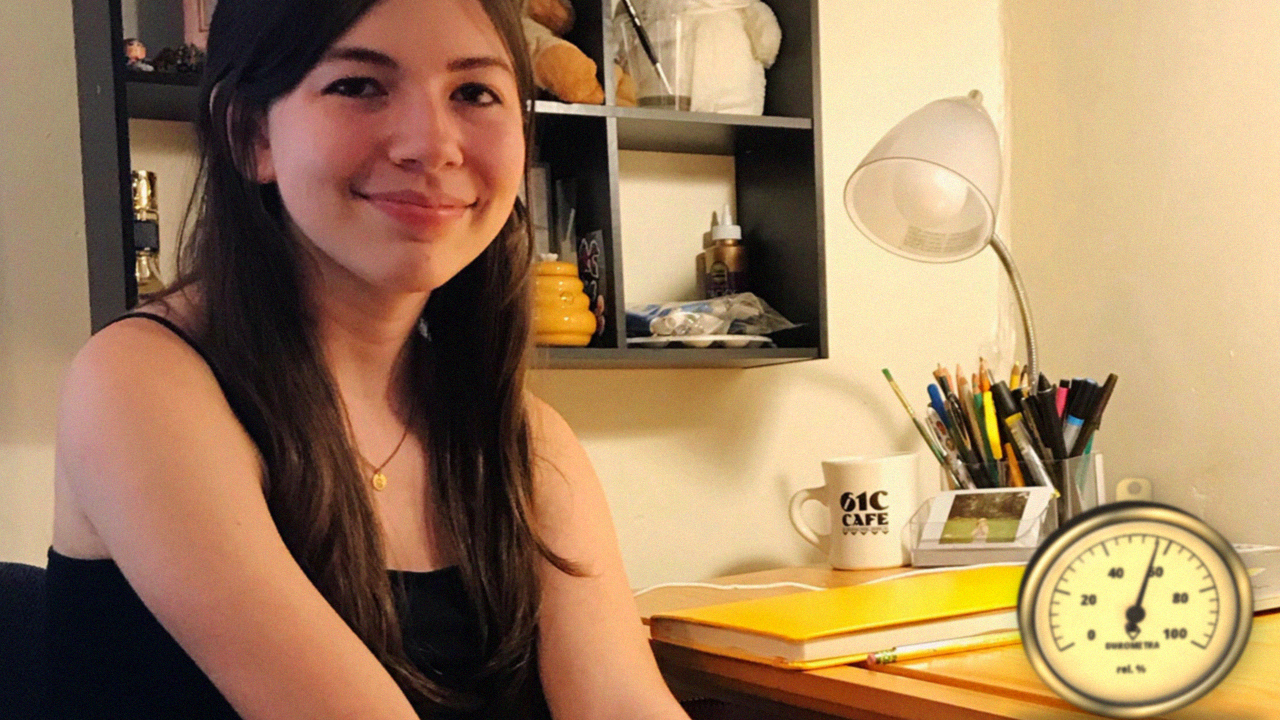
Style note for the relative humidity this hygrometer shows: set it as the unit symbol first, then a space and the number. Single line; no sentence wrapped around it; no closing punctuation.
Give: % 56
